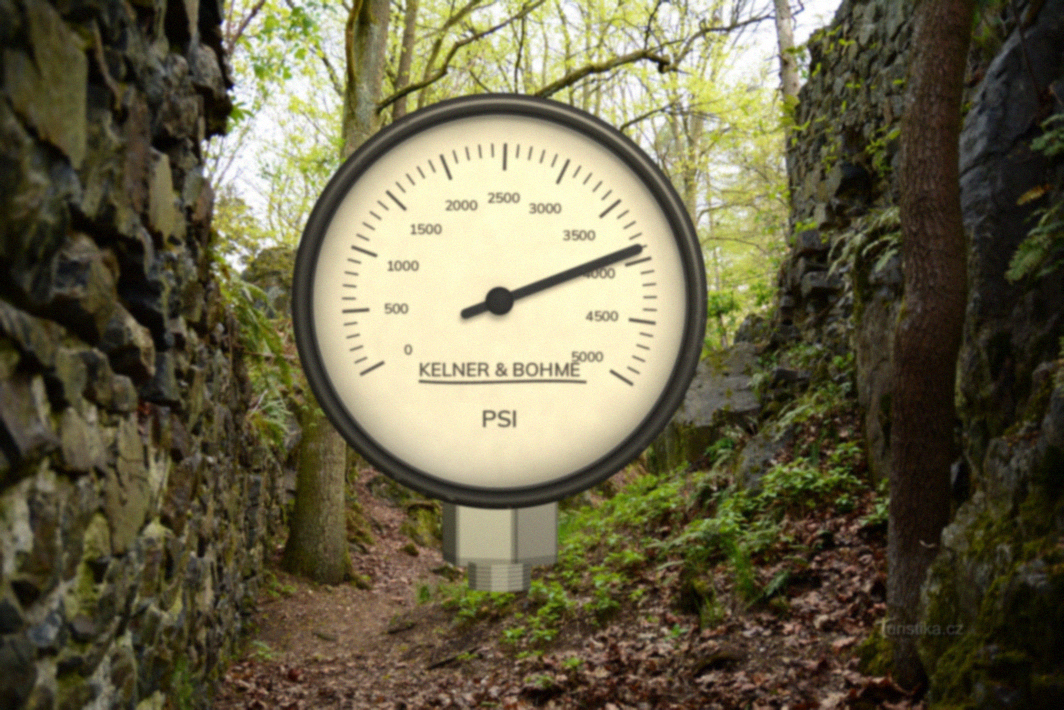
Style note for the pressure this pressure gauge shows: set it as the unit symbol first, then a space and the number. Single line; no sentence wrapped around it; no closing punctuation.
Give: psi 3900
